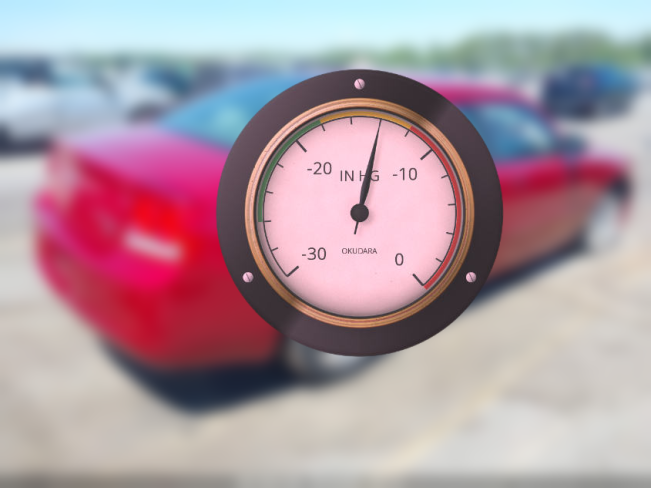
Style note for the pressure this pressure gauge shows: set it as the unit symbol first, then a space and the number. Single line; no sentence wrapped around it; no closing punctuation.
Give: inHg -14
